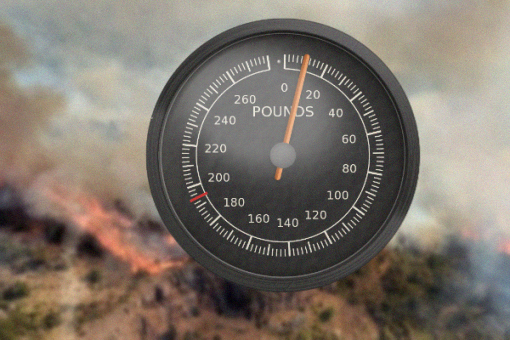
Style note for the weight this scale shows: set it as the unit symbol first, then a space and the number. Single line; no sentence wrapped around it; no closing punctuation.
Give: lb 10
